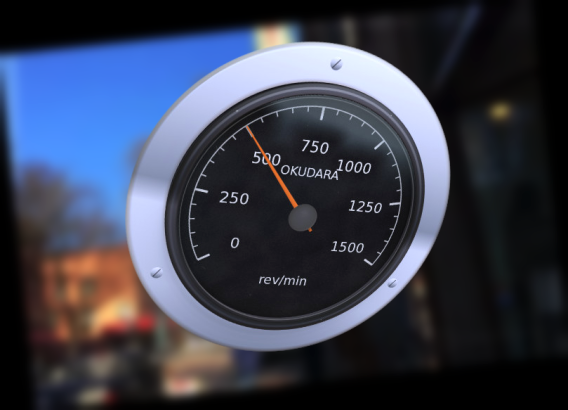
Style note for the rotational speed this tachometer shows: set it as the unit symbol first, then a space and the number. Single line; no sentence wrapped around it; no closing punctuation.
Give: rpm 500
